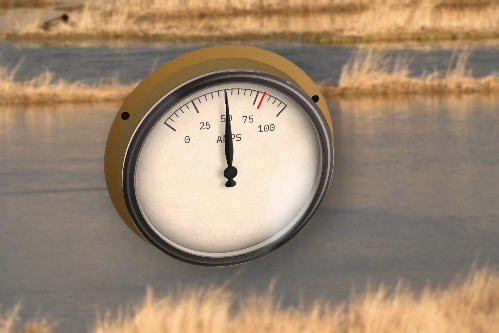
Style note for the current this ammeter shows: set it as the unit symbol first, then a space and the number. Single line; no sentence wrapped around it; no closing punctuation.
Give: A 50
